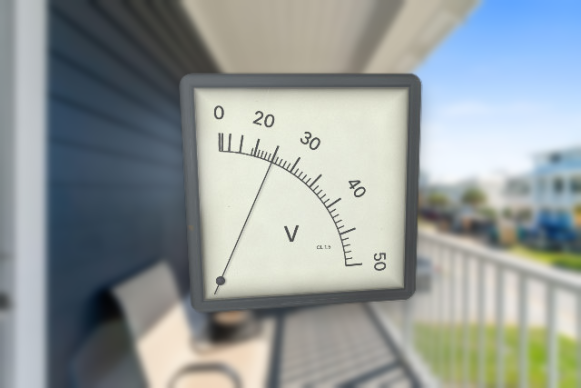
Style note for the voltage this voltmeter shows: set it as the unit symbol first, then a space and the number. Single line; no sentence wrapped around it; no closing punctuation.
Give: V 25
